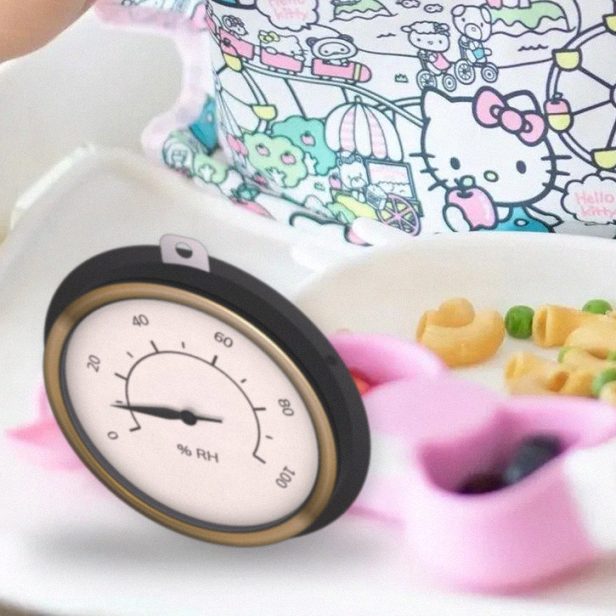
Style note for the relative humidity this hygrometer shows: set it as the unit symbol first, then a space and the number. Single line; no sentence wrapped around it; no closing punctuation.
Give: % 10
